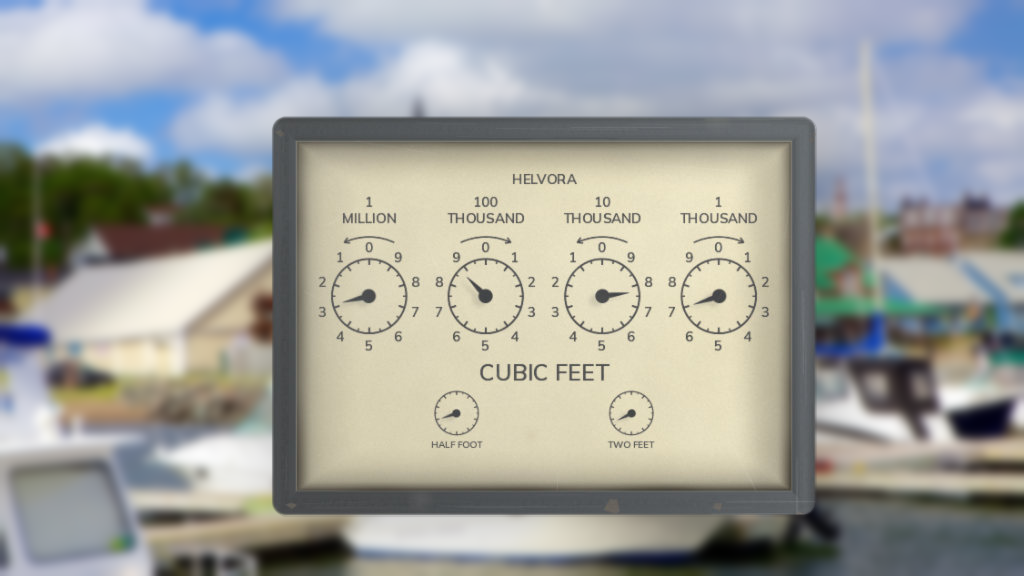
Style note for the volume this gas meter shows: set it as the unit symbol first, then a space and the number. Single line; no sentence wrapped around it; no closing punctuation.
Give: ft³ 287700
